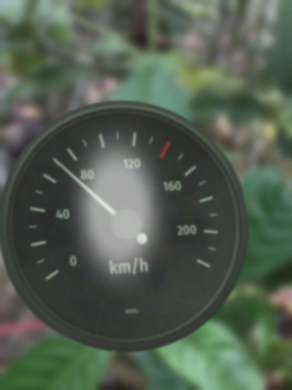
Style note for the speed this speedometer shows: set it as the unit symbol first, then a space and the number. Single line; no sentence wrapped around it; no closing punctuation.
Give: km/h 70
